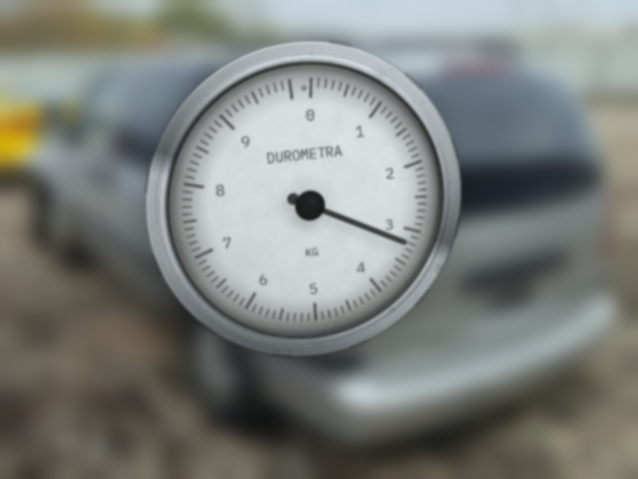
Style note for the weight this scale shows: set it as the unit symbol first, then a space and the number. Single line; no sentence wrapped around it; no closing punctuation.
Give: kg 3.2
